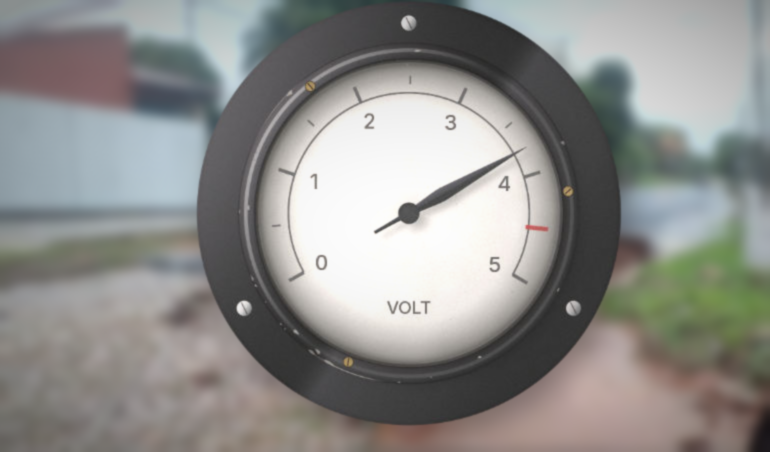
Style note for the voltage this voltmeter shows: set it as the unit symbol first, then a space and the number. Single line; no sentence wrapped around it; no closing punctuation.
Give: V 3.75
